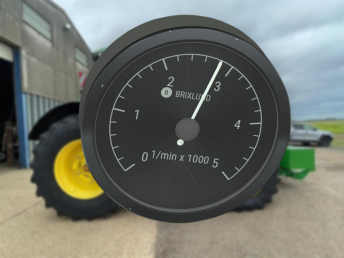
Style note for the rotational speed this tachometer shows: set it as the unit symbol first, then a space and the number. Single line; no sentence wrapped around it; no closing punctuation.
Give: rpm 2800
